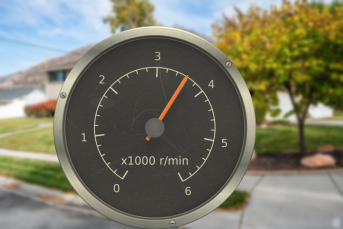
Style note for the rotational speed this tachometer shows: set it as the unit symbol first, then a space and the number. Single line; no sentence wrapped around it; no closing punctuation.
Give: rpm 3600
